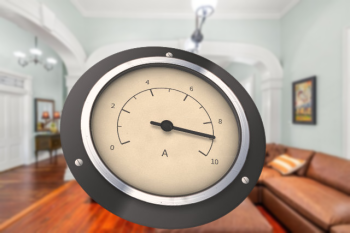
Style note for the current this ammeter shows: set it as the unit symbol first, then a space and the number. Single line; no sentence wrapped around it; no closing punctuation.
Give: A 9
